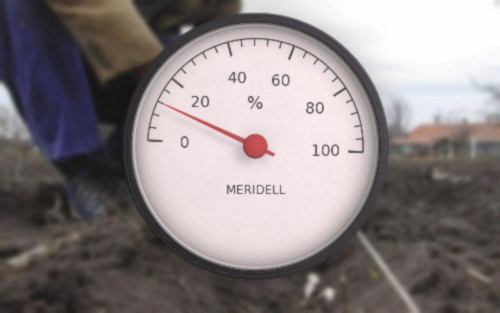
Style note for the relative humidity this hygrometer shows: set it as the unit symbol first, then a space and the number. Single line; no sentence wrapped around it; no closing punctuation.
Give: % 12
